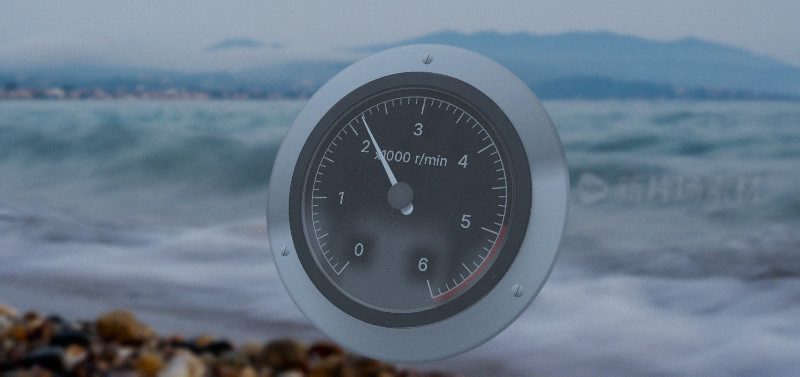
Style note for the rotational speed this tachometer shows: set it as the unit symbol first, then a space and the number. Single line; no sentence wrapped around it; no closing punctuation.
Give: rpm 2200
